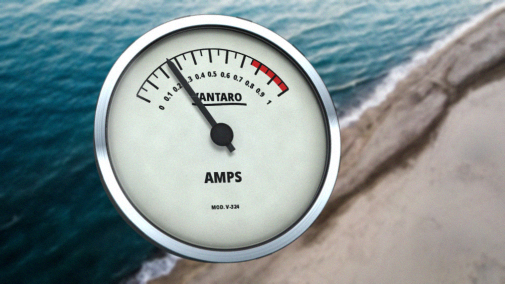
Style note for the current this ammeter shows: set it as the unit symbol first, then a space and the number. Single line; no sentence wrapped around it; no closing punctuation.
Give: A 0.25
